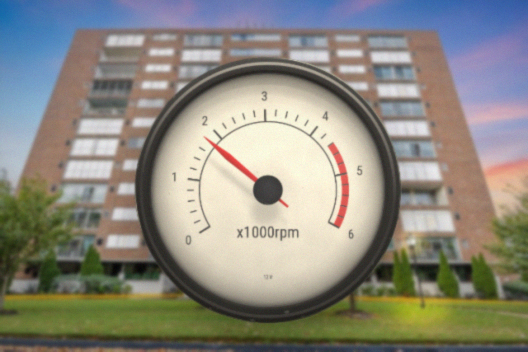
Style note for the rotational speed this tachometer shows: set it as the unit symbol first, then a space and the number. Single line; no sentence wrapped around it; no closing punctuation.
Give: rpm 1800
